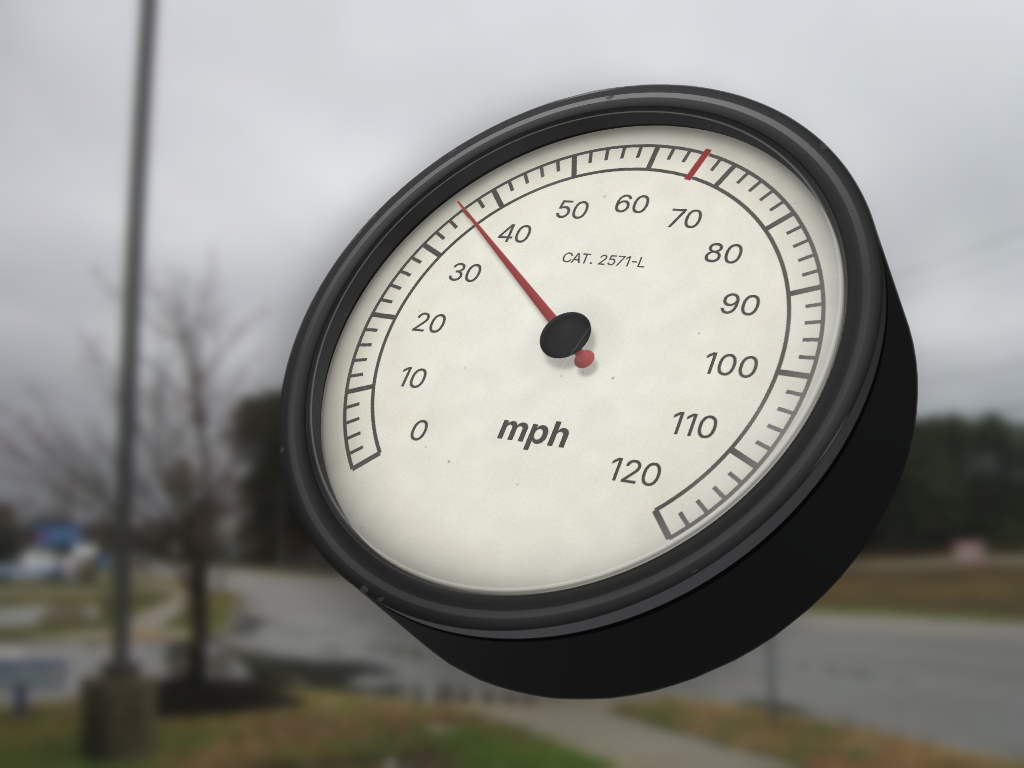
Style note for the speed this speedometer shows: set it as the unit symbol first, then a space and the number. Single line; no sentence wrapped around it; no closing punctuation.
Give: mph 36
